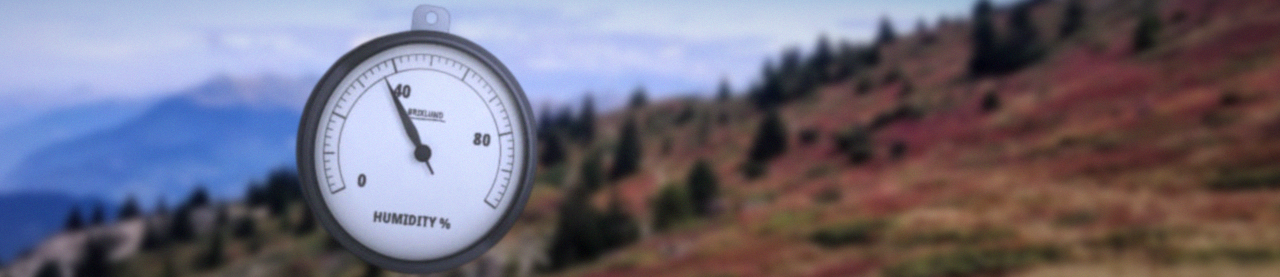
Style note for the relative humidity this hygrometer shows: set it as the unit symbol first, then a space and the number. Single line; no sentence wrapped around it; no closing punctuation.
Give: % 36
